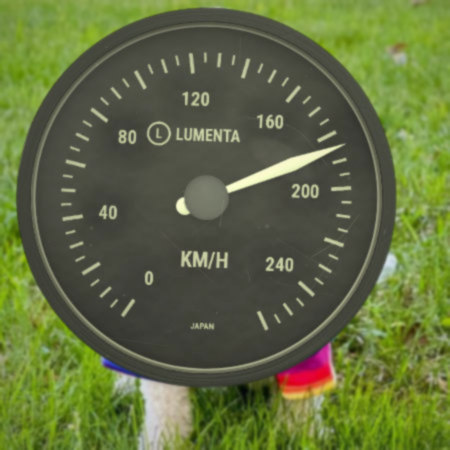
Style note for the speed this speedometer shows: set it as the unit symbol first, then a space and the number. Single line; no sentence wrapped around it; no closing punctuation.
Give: km/h 185
